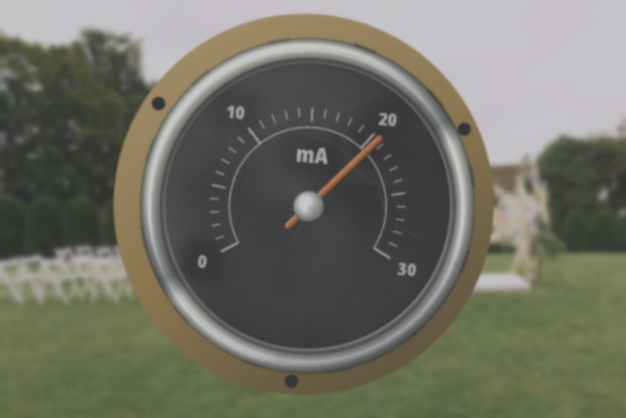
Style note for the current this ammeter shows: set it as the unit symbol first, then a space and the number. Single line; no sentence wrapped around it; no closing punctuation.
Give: mA 20.5
